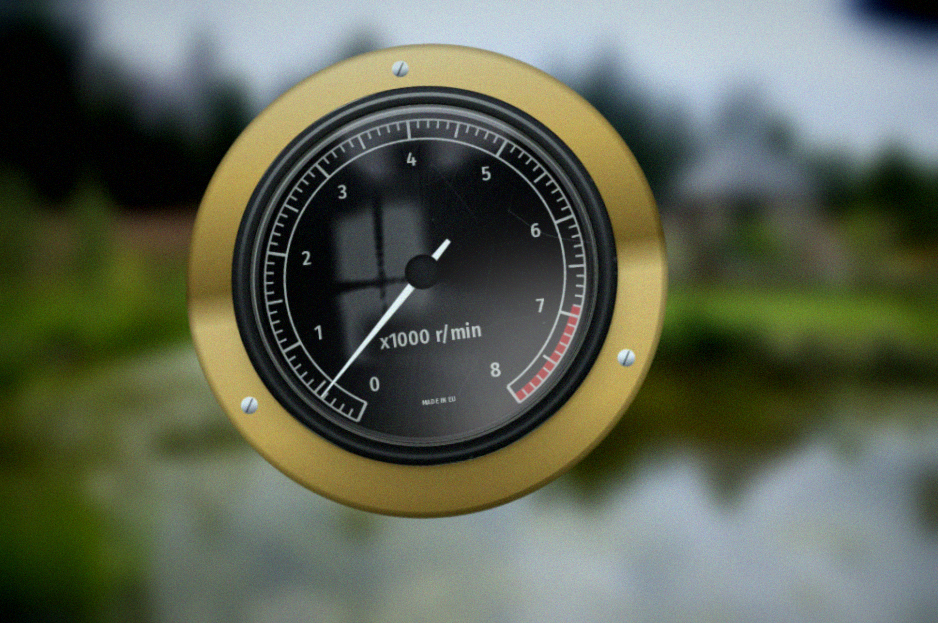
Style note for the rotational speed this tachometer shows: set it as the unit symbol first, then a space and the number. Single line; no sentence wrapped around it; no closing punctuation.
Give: rpm 400
